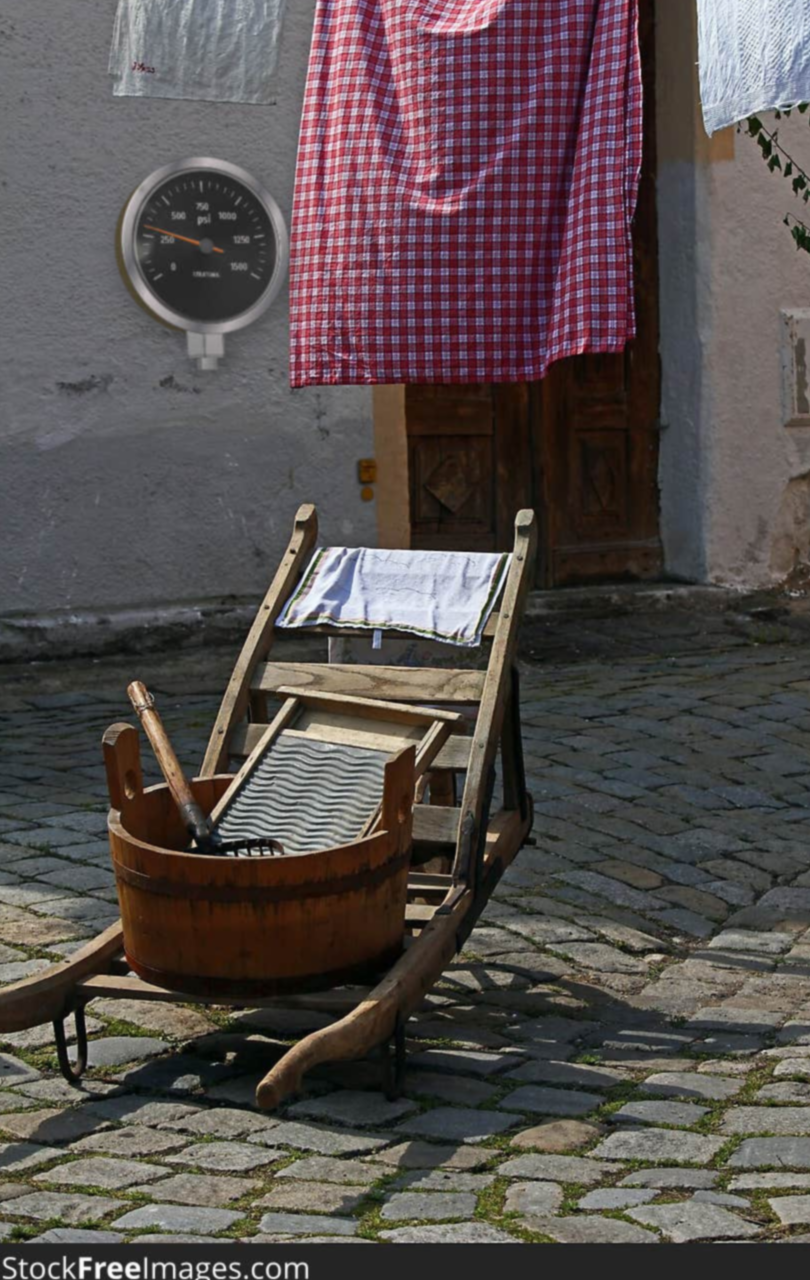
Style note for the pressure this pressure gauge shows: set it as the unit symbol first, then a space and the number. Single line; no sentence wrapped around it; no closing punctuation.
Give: psi 300
